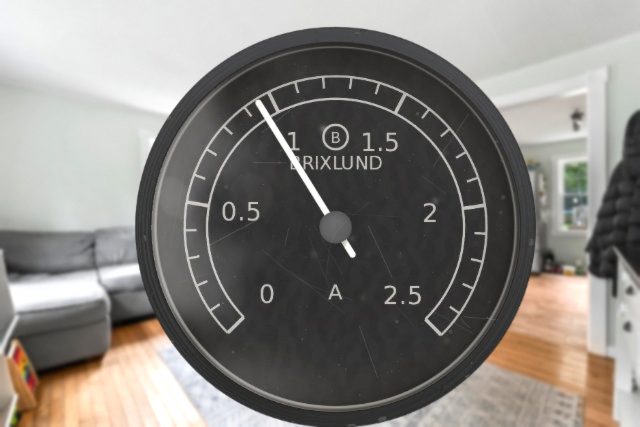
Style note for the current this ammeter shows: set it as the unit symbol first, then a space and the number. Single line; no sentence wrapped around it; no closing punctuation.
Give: A 0.95
